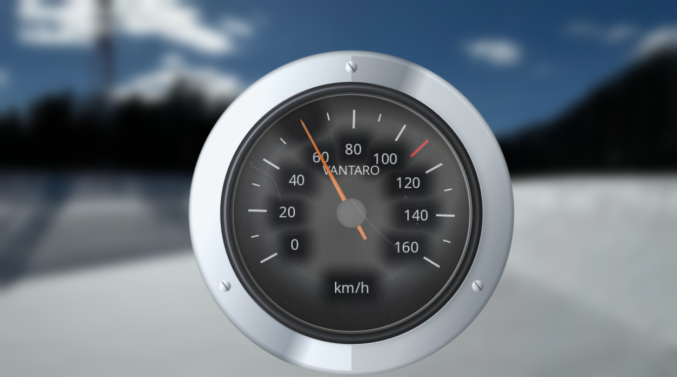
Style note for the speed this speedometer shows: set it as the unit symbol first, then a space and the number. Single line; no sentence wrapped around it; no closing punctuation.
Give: km/h 60
